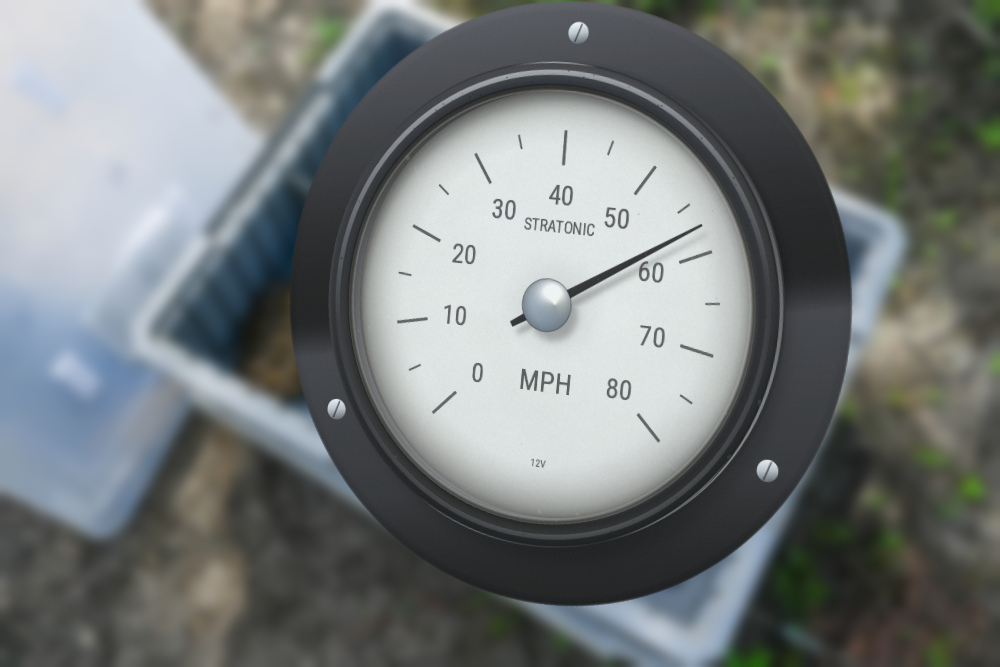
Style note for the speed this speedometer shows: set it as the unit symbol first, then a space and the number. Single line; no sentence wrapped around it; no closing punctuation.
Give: mph 57.5
